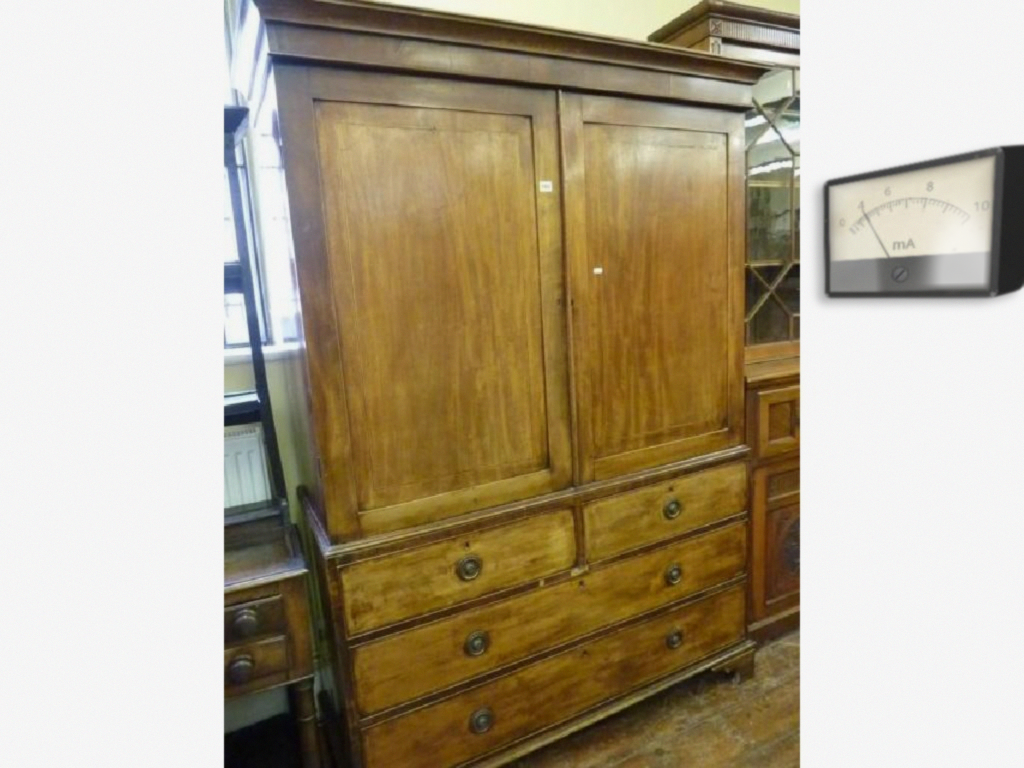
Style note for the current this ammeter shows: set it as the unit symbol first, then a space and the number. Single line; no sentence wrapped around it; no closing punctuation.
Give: mA 4
